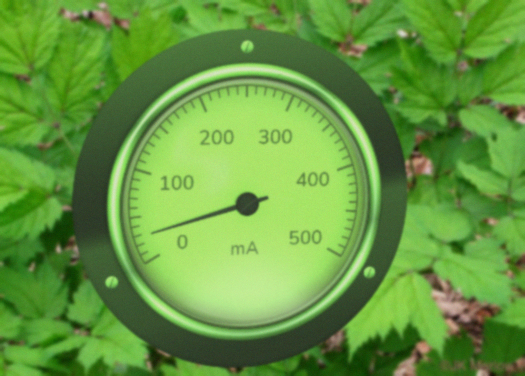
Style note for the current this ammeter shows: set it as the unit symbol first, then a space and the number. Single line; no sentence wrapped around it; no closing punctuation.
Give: mA 30
